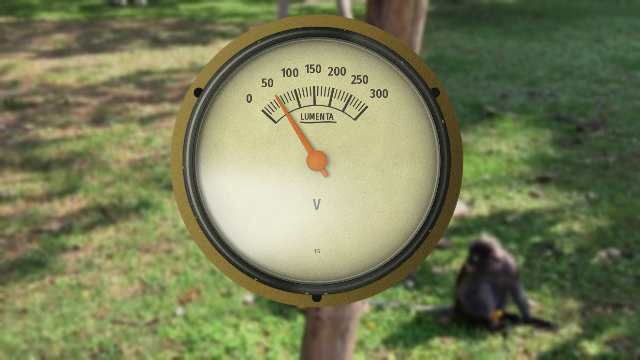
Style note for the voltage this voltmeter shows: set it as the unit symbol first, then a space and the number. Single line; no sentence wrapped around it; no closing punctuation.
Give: V 50
